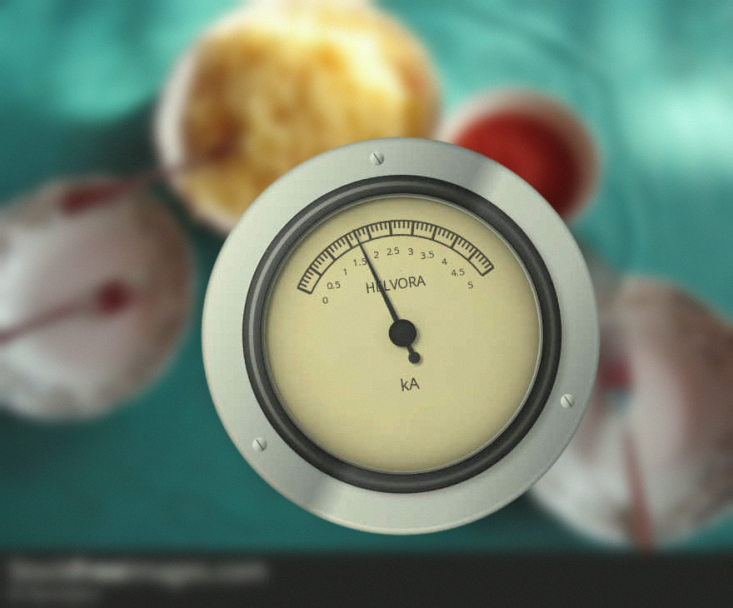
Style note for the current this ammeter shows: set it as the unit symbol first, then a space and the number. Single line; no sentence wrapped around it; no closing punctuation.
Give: kA 1.7
